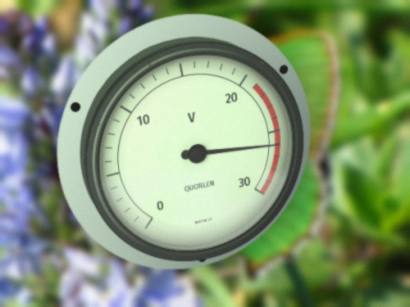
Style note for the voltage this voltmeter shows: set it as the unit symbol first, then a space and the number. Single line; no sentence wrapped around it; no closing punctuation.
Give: V 26
